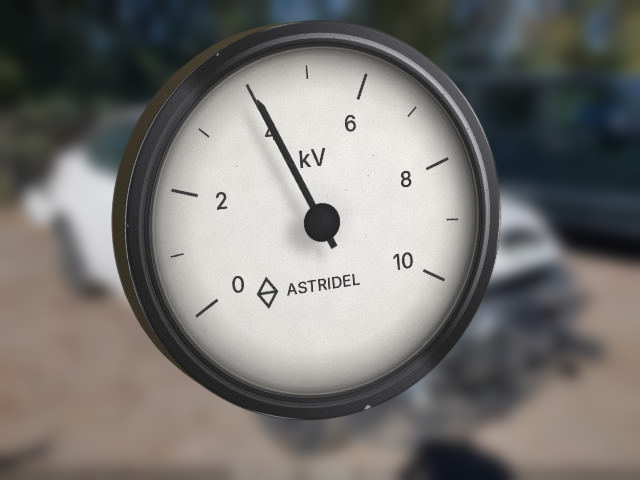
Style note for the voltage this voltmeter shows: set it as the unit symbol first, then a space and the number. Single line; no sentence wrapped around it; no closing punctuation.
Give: kV 4
